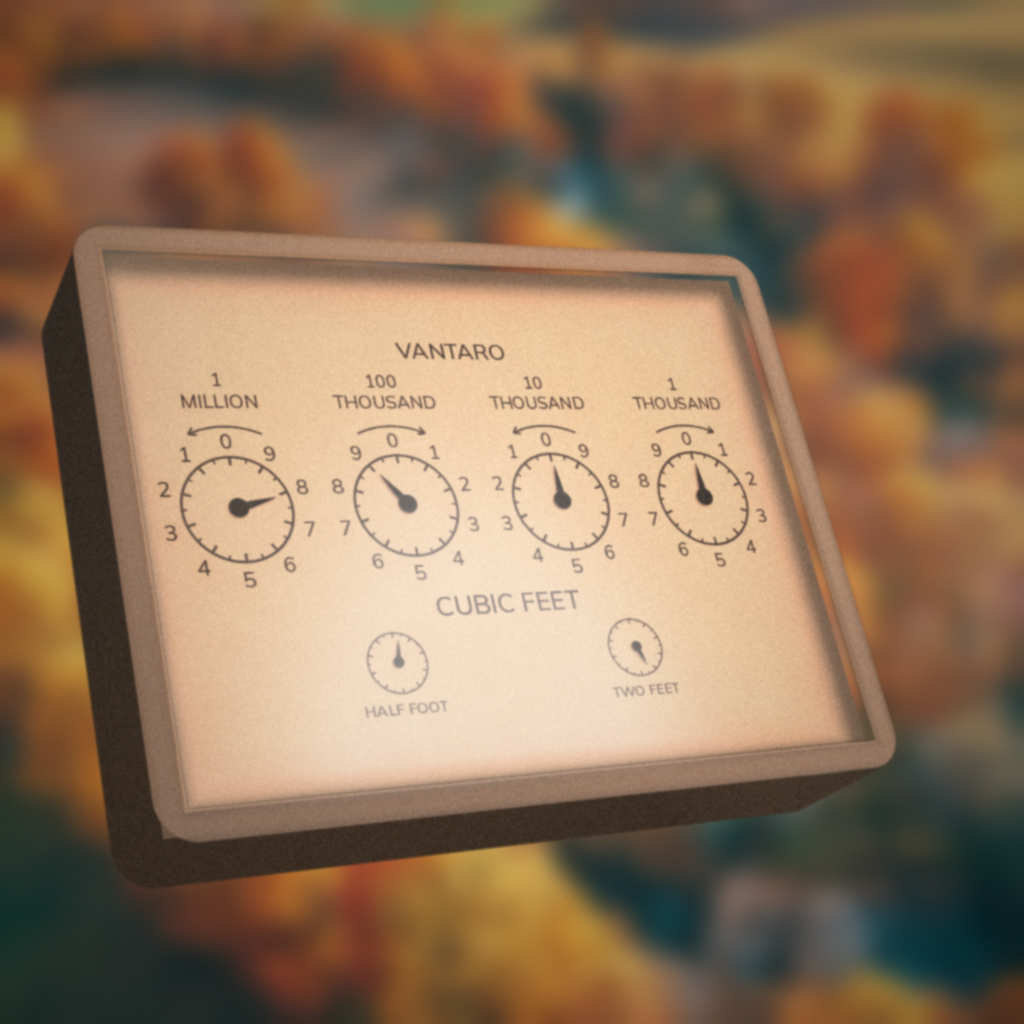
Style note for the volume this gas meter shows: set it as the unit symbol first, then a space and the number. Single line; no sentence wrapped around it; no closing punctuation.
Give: ft³ 790000
